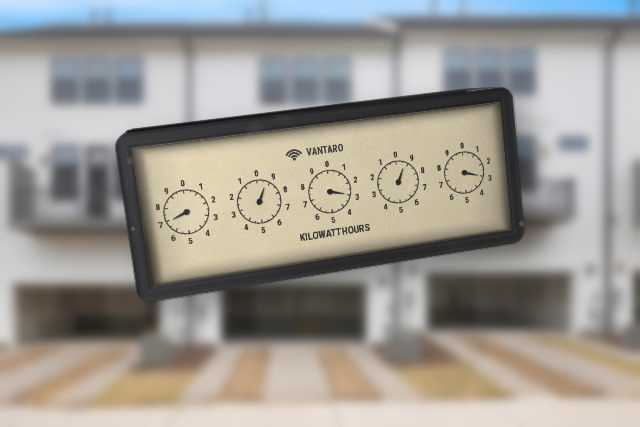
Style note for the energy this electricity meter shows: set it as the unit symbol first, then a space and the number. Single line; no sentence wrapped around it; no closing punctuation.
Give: kWh 69293
